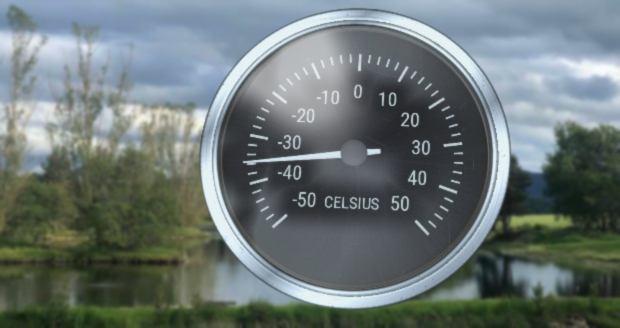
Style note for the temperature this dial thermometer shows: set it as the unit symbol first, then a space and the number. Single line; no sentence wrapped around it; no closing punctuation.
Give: °C -36
